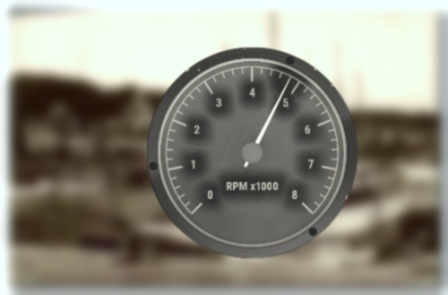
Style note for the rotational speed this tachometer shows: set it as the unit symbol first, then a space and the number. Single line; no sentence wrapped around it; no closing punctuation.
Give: rpm 4800
